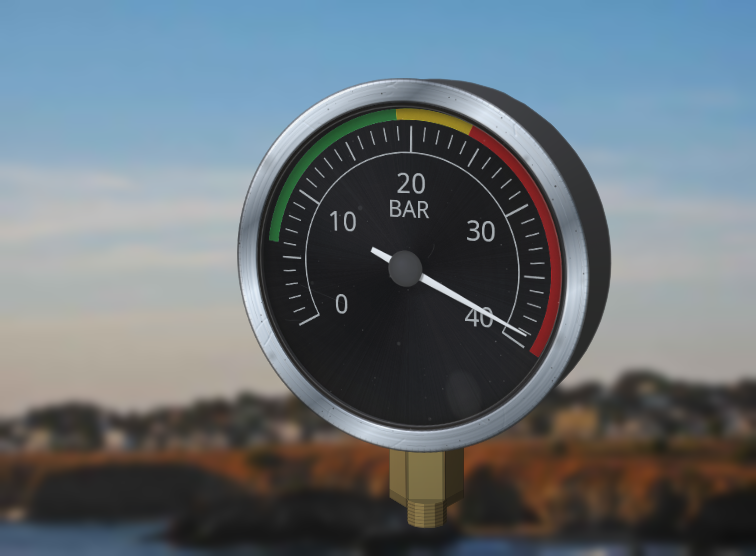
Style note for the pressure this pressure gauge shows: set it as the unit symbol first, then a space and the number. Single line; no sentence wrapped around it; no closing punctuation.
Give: bar 39
